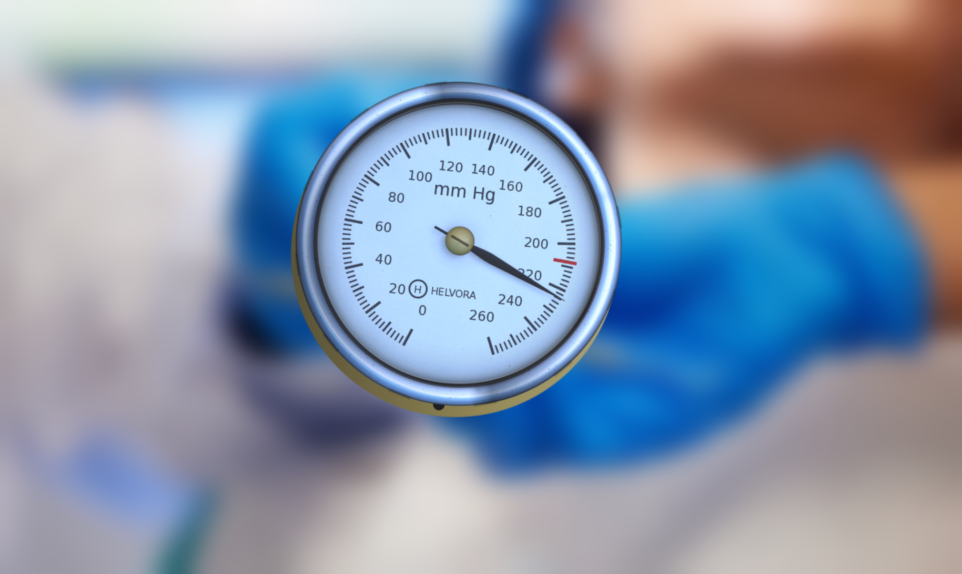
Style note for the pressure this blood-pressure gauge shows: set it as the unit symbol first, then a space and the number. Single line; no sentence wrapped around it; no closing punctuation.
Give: mmHg 224
